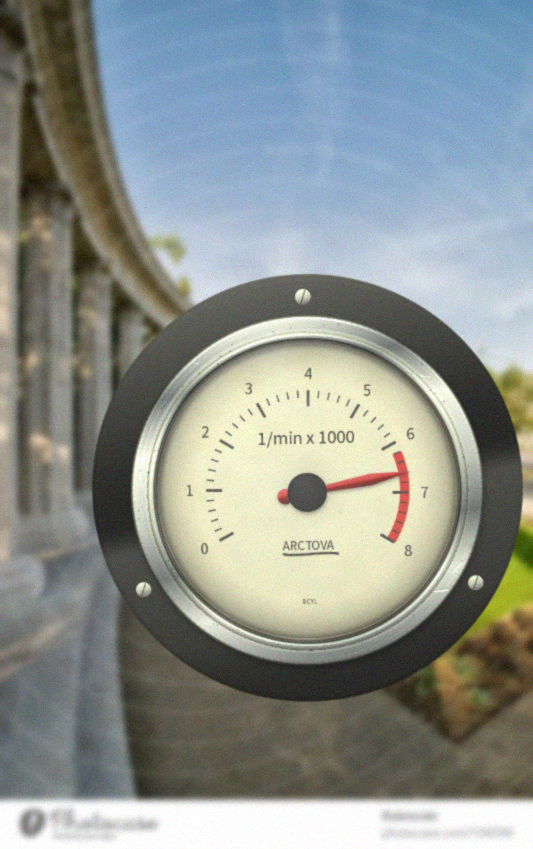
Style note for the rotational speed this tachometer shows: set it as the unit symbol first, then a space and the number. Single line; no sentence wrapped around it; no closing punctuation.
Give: rpm 6600
